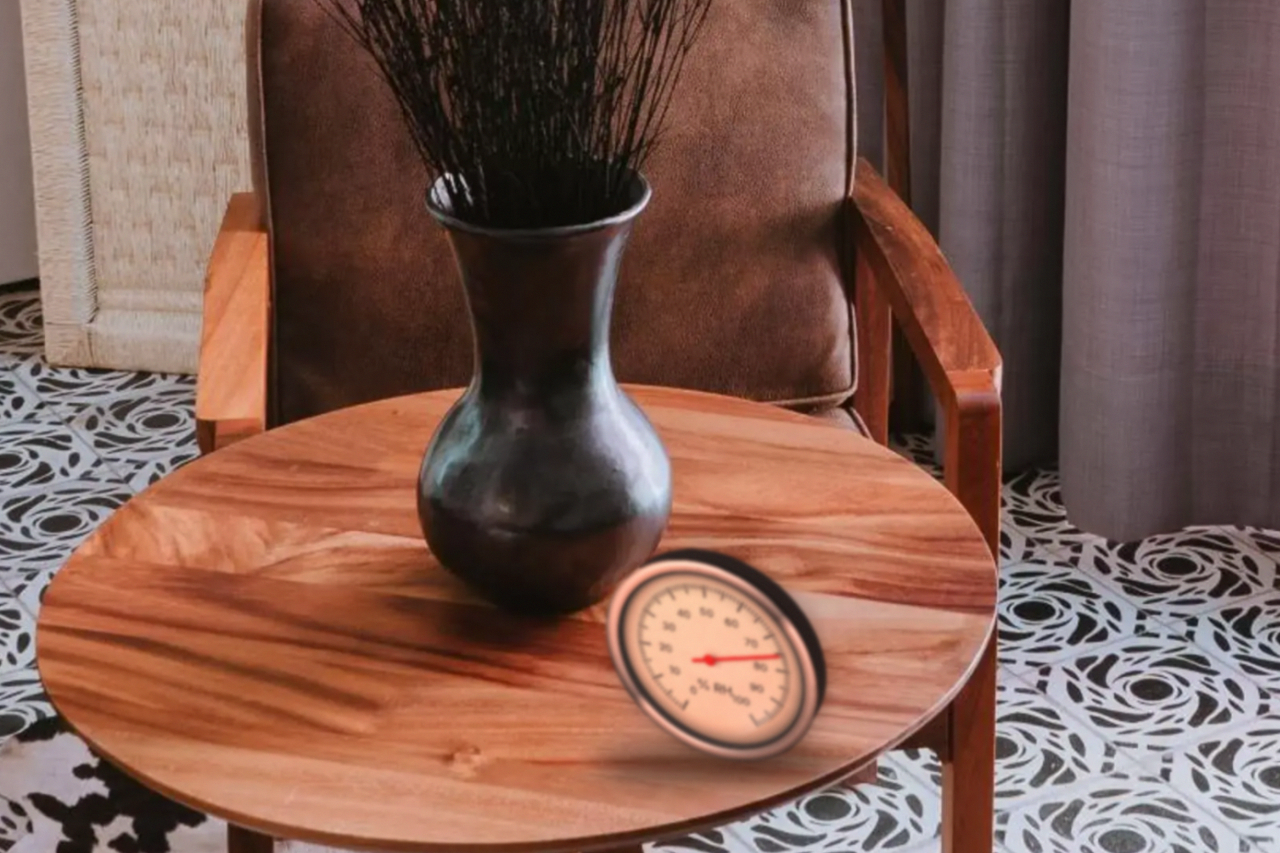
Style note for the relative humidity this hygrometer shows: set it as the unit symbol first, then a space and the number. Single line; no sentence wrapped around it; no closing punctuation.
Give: % 75
